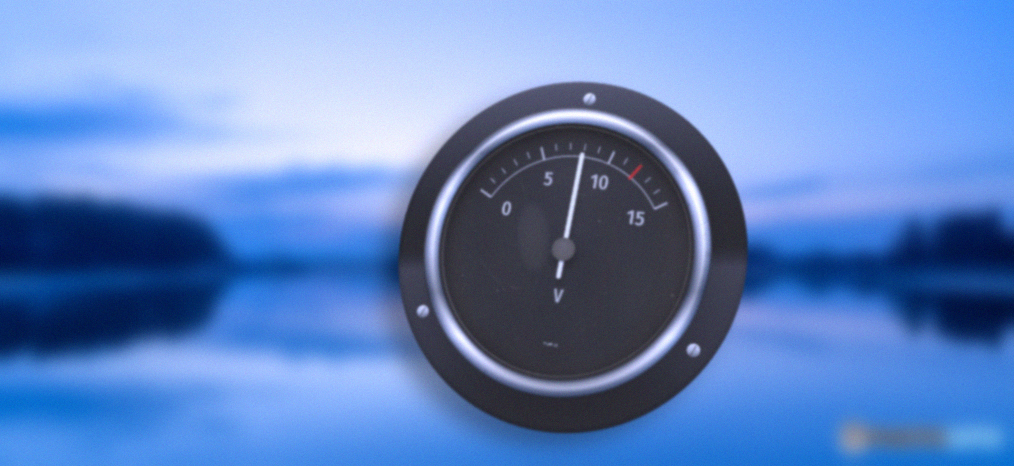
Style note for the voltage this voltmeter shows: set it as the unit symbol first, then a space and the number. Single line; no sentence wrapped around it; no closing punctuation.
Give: V 8
